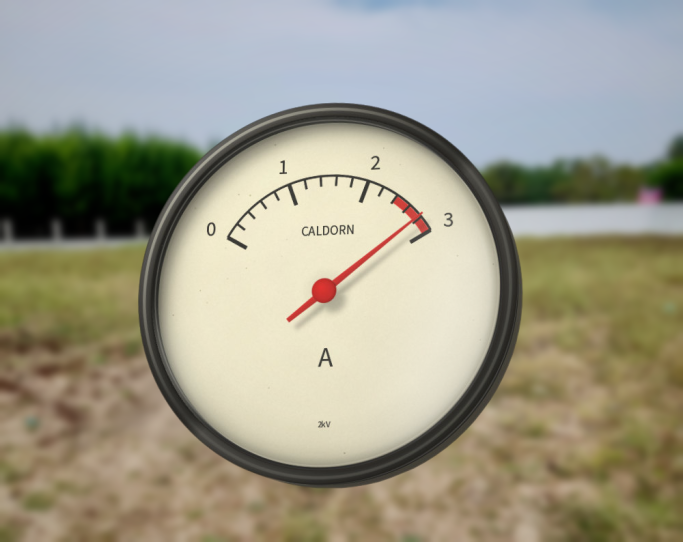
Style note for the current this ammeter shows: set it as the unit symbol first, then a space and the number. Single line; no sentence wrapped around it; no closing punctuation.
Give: A 2.8
